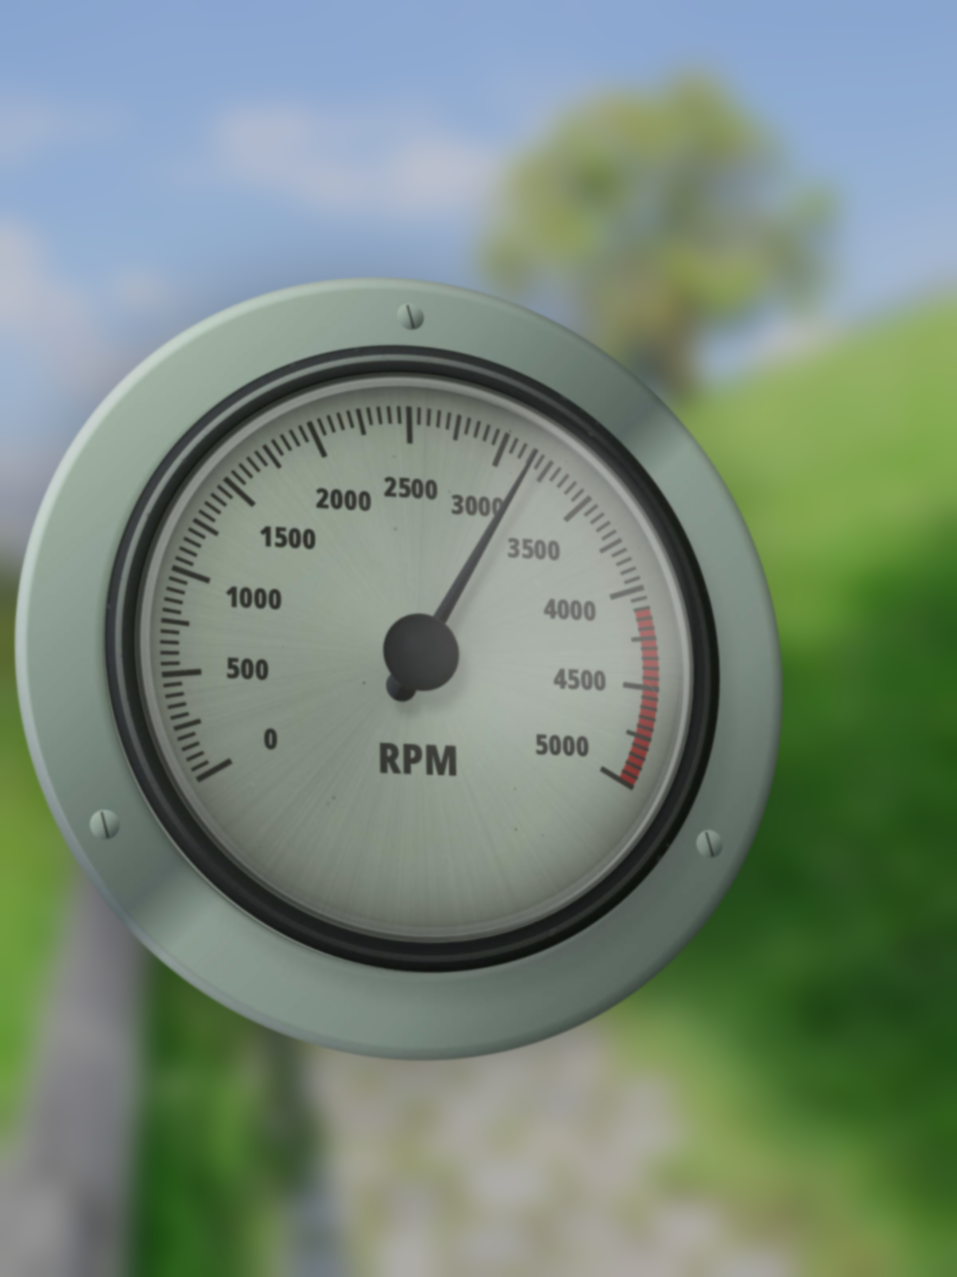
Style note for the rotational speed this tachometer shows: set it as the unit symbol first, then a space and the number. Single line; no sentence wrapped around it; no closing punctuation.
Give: rpm 3150
